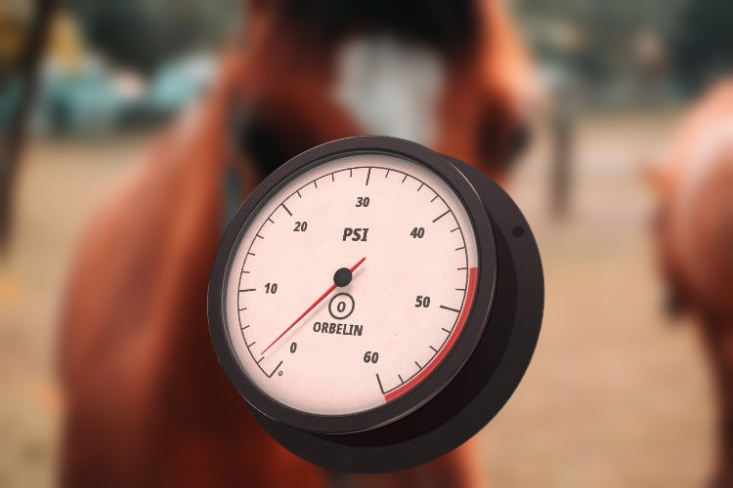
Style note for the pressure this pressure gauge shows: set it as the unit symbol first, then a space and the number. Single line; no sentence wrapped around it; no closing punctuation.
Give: psi 2
